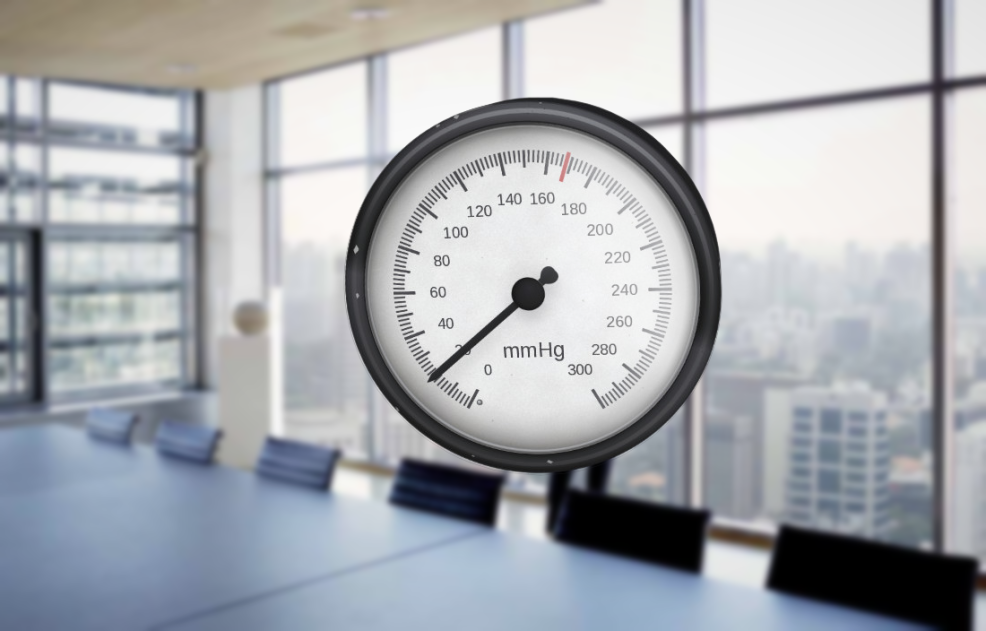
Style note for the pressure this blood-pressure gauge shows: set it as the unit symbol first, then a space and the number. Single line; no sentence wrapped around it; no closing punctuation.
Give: mmHg 20
